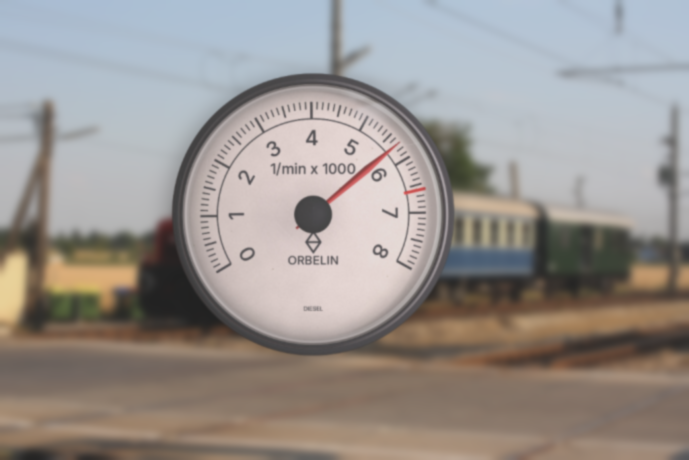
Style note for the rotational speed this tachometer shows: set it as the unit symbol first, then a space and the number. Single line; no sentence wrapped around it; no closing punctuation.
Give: rpm 5700
